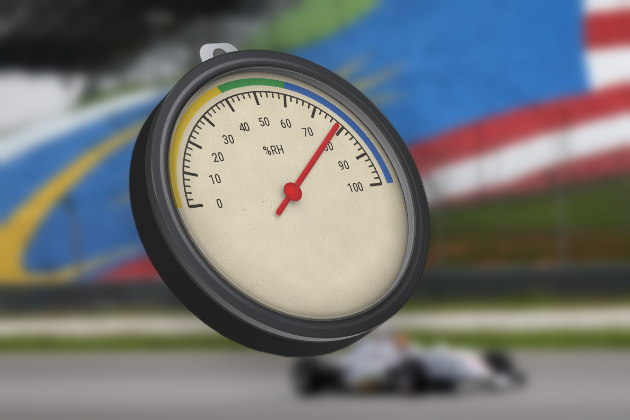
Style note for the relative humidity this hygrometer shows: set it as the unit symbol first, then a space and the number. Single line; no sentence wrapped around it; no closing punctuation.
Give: % 78
